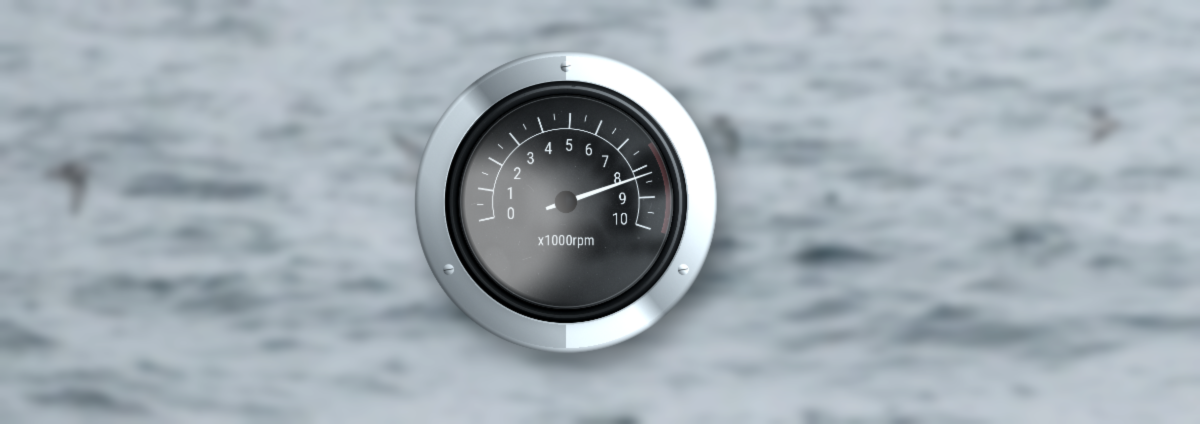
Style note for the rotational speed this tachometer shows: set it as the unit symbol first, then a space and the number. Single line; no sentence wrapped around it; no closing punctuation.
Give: rpm 8250
